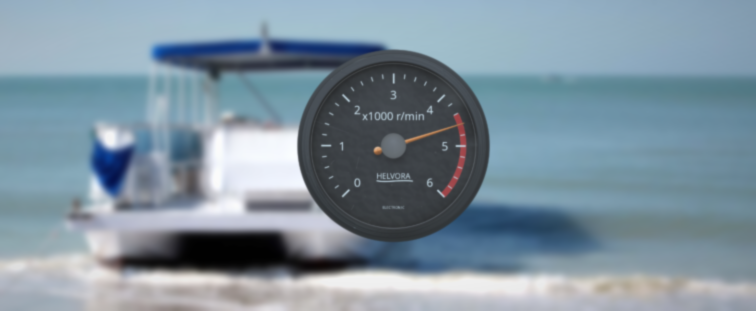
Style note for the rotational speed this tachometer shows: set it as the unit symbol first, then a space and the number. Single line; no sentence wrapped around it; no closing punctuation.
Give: rpm 4600
